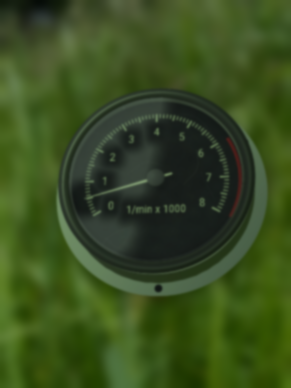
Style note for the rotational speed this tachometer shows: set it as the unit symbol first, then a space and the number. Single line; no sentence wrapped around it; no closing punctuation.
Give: rpm 500
